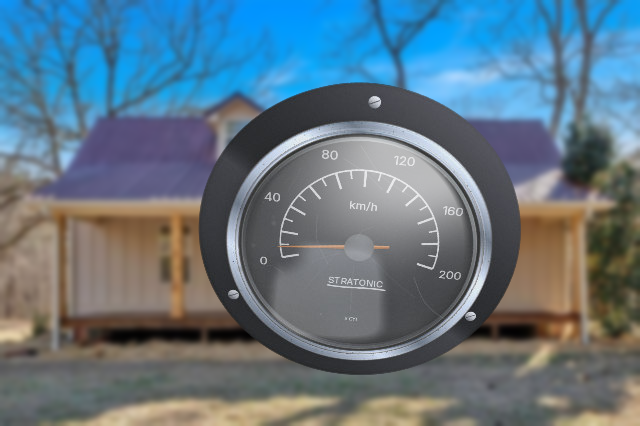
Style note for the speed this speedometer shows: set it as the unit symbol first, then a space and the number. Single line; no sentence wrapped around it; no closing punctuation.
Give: km/h 10
